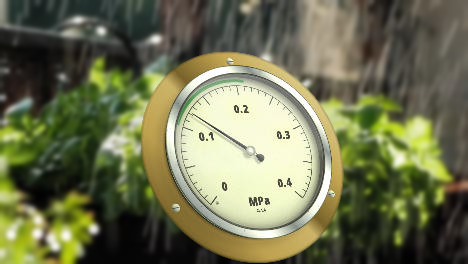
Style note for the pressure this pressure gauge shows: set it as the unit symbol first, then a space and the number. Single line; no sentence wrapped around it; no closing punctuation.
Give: MPa 0.12
